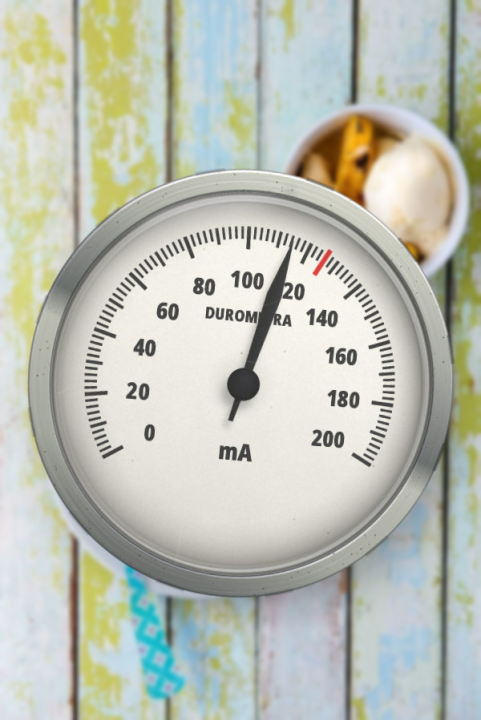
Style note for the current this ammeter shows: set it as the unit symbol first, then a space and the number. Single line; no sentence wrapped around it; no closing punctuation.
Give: mA 114
